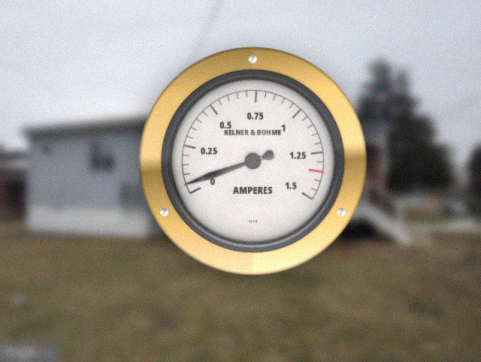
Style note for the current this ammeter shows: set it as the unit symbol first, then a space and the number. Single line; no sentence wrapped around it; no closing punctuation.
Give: A 0.05
